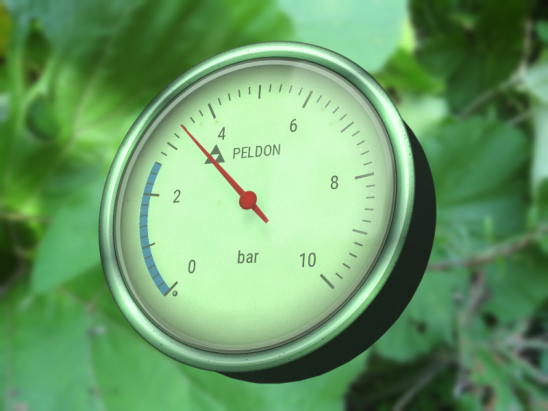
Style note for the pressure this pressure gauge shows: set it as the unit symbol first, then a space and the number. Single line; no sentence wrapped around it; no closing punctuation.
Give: bar 3.4
